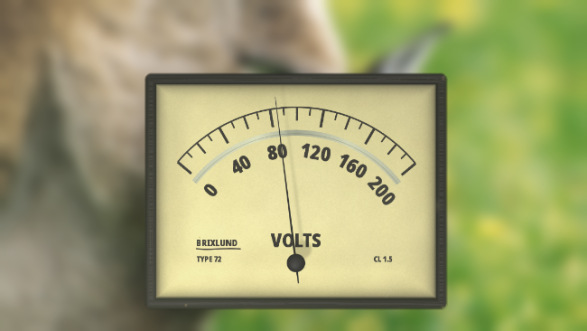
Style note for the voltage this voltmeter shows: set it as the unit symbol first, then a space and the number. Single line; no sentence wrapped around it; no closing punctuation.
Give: V 85
